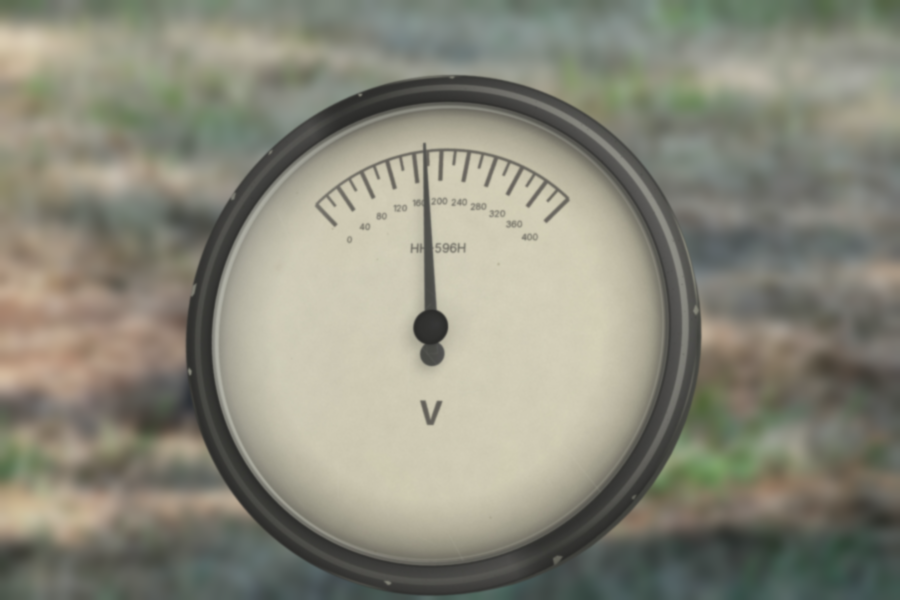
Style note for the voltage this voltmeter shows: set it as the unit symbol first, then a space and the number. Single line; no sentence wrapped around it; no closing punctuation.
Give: V 180
